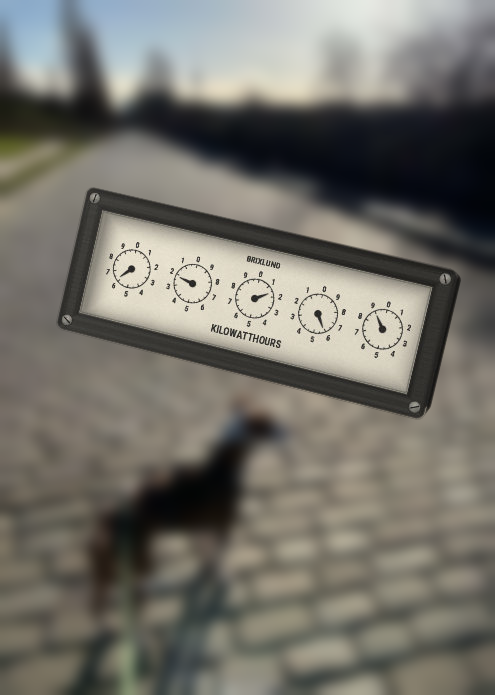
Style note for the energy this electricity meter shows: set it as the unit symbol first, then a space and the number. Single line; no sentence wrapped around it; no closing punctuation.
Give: kWh 62159
